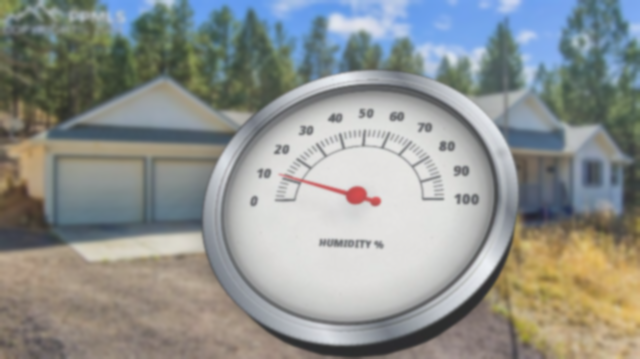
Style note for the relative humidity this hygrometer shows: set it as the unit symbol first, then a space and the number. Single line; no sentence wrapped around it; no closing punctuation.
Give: % 10
